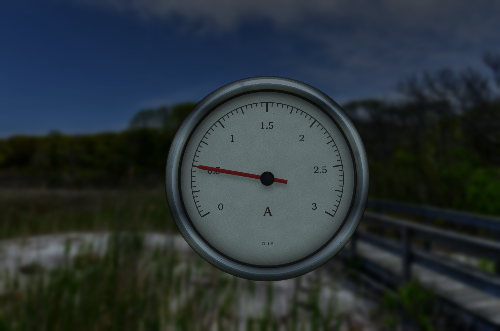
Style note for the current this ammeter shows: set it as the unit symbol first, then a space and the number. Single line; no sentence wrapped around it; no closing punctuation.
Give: A 0.5
